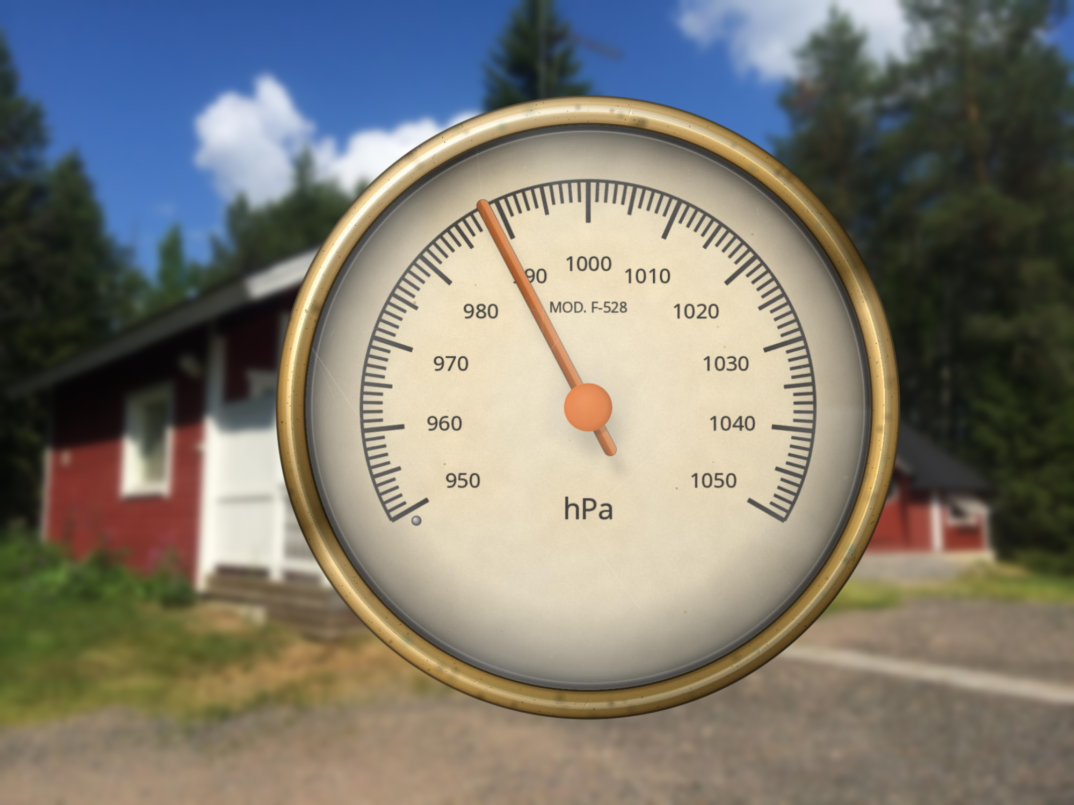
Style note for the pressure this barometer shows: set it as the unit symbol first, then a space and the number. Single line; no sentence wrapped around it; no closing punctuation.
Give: hPa 988.5
